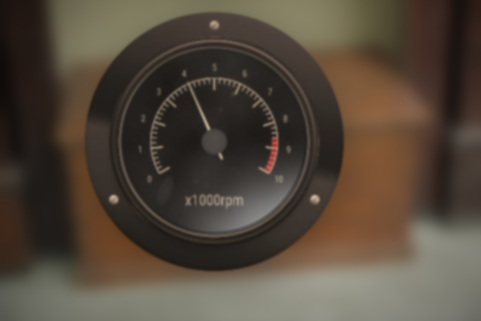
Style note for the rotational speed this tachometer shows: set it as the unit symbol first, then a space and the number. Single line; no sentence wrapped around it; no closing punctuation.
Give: rpm 4000
